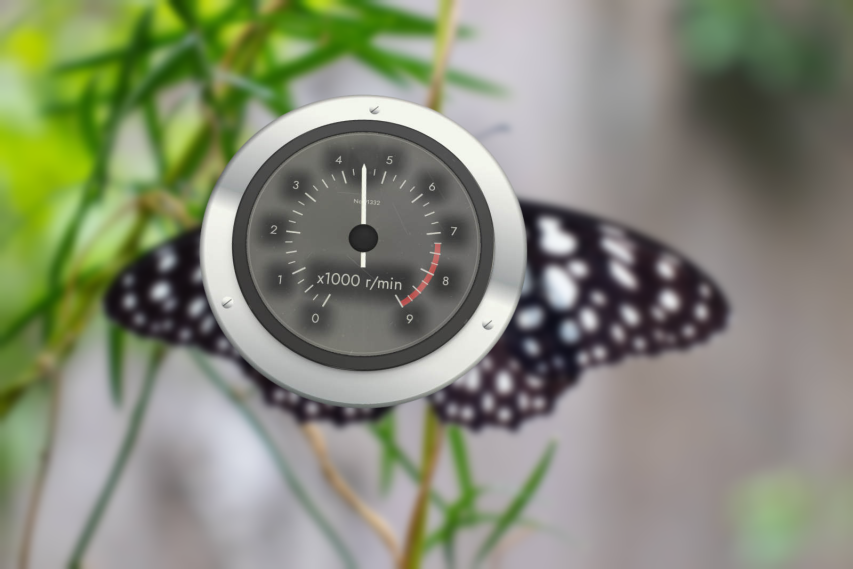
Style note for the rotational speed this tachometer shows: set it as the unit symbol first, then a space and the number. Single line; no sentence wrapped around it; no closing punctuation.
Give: rpm 4500
